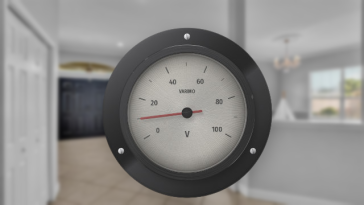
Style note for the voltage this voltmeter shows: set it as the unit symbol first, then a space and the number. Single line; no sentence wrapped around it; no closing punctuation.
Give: V 10
